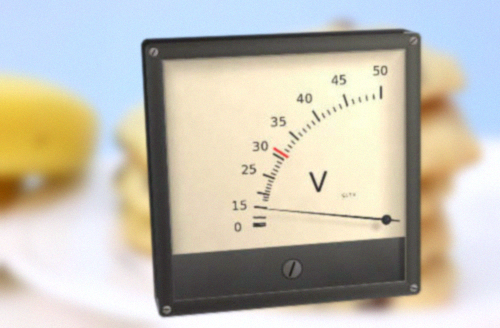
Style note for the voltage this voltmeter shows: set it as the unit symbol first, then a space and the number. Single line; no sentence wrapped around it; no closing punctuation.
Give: V 15
